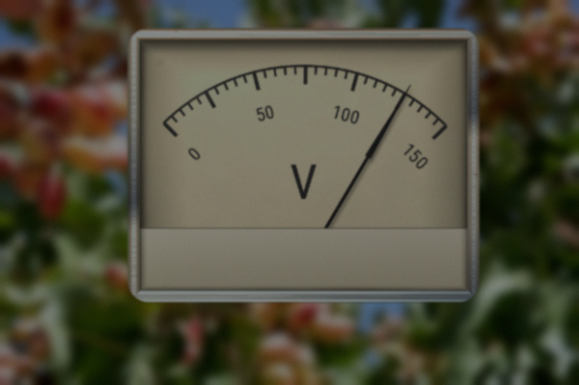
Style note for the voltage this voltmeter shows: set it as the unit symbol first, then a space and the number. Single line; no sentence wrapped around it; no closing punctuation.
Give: V 125
